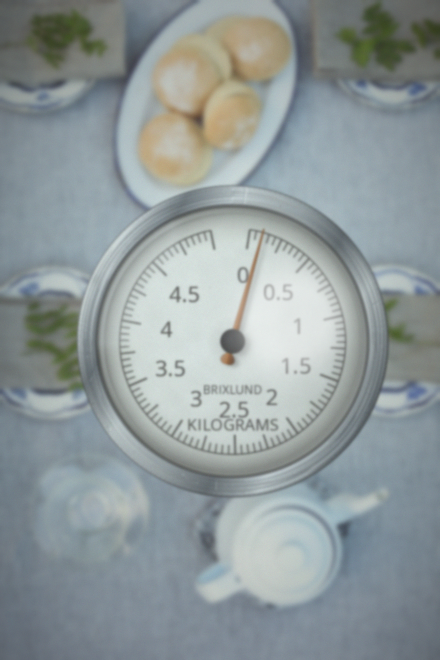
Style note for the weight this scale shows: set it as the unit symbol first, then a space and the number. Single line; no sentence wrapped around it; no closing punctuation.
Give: kg 0.1
